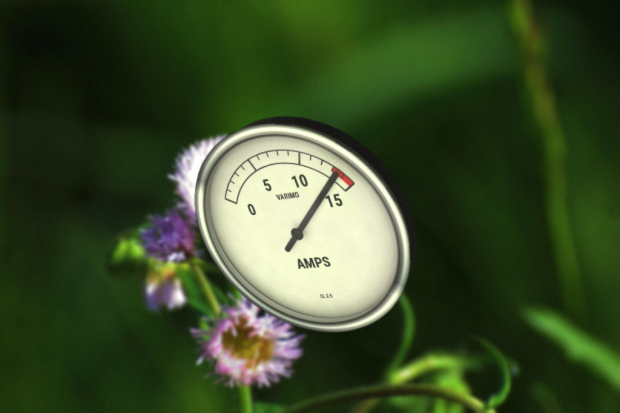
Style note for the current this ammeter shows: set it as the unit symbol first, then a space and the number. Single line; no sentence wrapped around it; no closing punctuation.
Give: A 13.5
